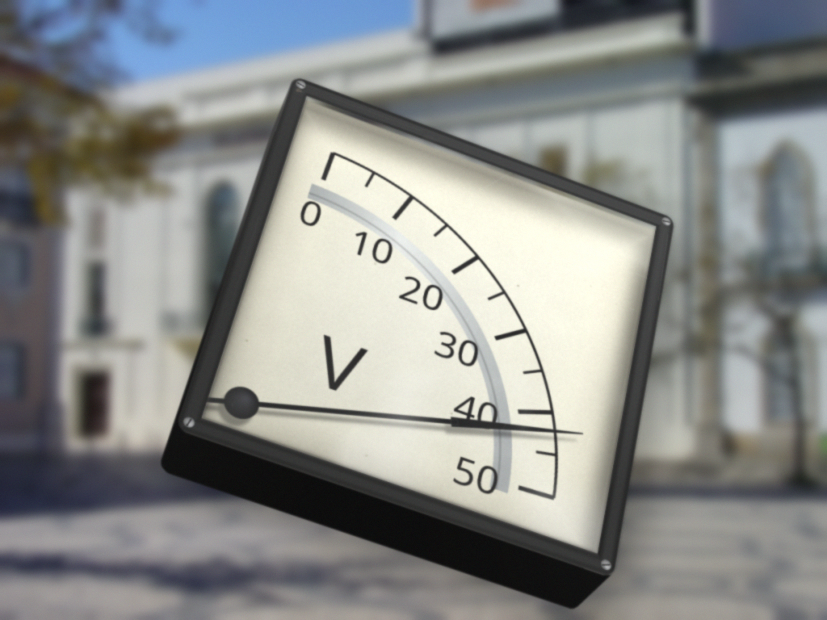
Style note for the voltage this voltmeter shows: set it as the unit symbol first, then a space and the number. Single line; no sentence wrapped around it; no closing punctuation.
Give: V 42.5
